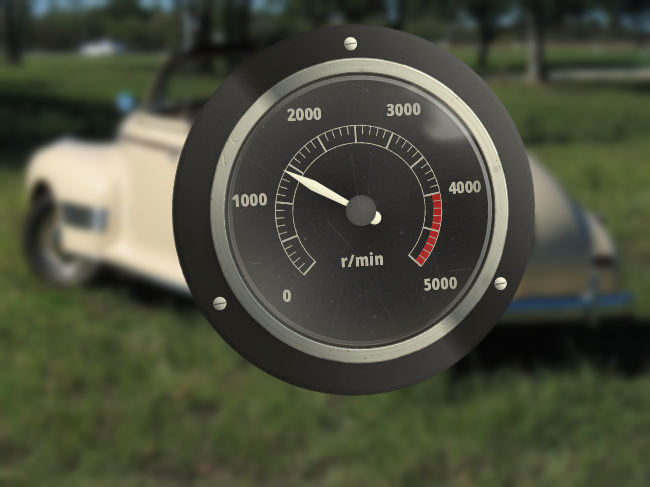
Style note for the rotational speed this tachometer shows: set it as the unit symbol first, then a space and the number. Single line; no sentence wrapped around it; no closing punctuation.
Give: rpm 1400
